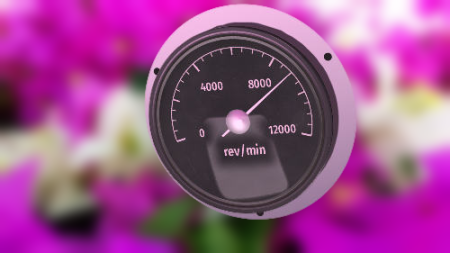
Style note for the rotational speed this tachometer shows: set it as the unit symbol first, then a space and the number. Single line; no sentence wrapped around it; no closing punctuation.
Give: rpm 9000
